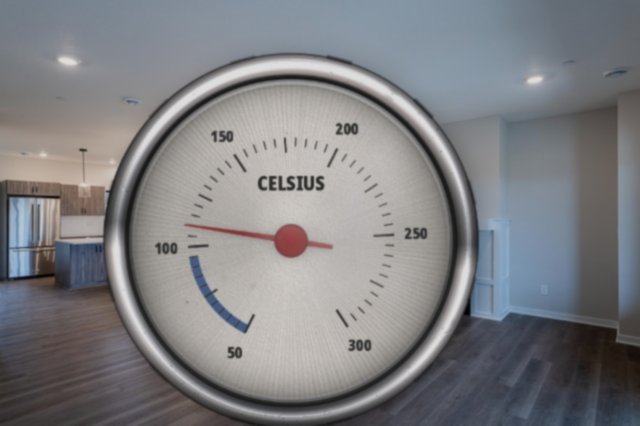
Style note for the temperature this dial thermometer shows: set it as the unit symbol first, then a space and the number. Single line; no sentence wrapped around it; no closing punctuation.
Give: °C 110
